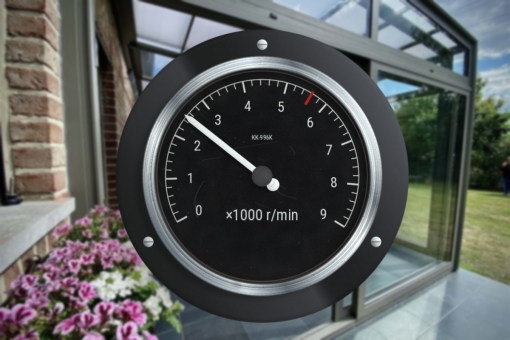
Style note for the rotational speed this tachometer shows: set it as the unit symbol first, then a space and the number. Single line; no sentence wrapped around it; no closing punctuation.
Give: rpm 2500
